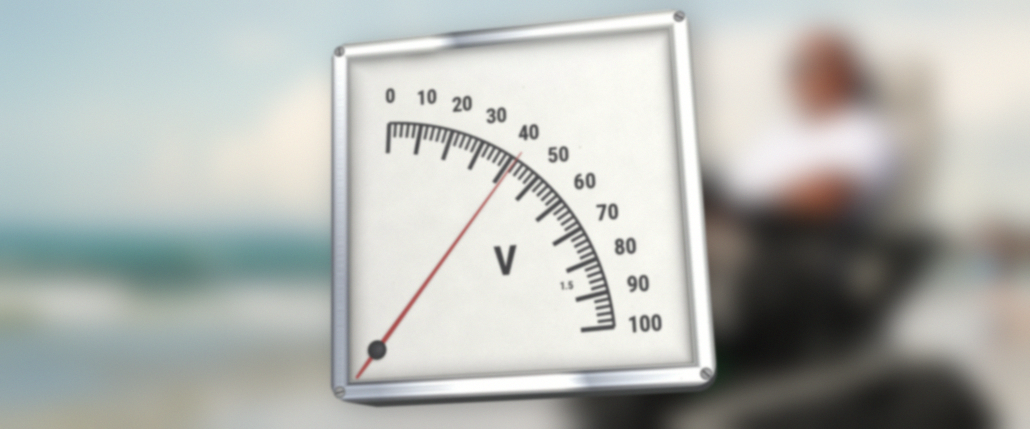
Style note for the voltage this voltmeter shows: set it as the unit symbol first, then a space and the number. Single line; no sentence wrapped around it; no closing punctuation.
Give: V 42
